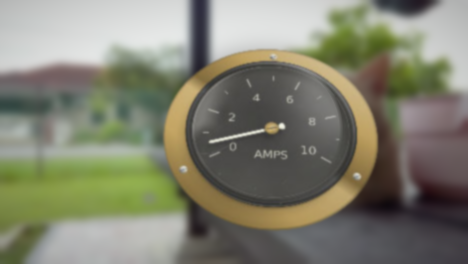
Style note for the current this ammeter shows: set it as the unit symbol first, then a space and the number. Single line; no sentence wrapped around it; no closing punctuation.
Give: A 0.5
